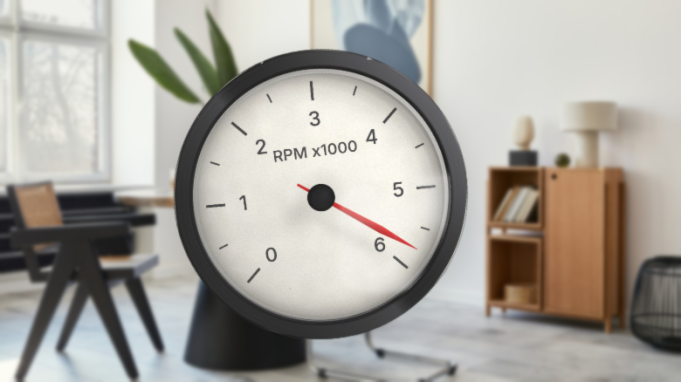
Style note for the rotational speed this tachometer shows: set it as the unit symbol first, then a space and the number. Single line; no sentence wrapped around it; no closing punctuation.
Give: rpm 5750
